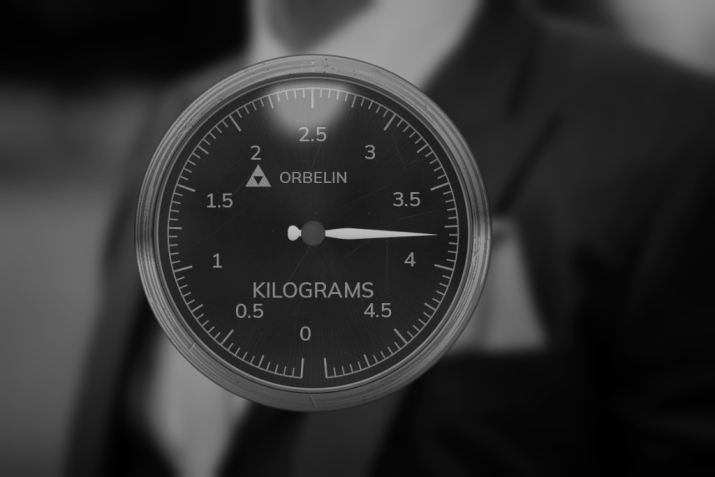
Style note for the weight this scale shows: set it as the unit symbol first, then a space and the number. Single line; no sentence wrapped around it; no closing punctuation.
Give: kg 3.8
